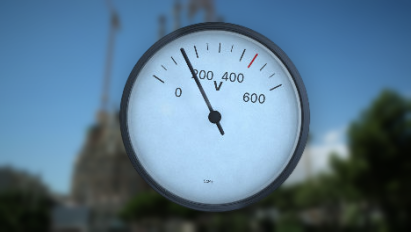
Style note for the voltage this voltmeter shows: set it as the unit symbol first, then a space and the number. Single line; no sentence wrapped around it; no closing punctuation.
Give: V 150
